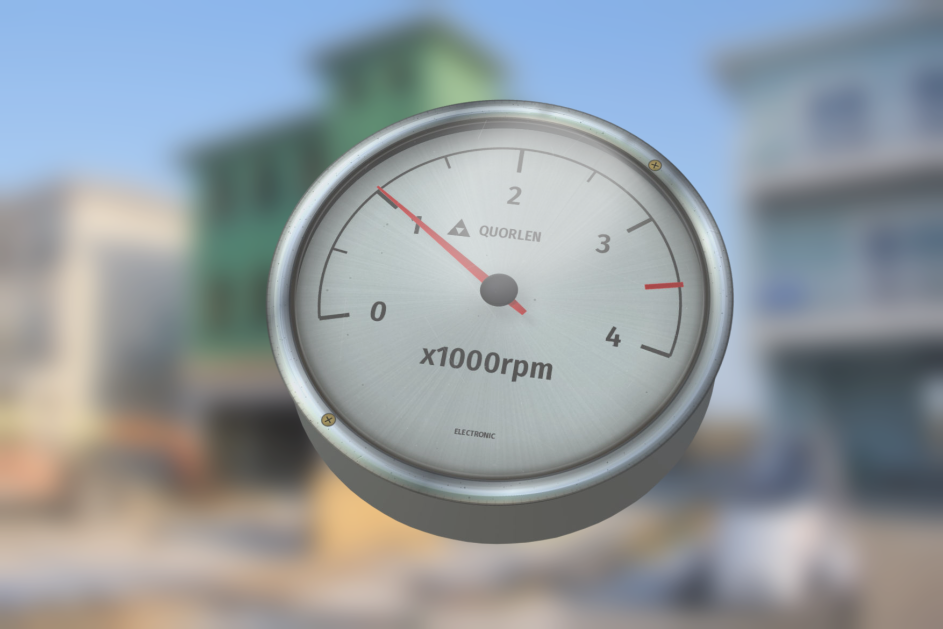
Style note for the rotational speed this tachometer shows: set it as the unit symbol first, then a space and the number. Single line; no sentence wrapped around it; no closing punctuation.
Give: rpm 1000
